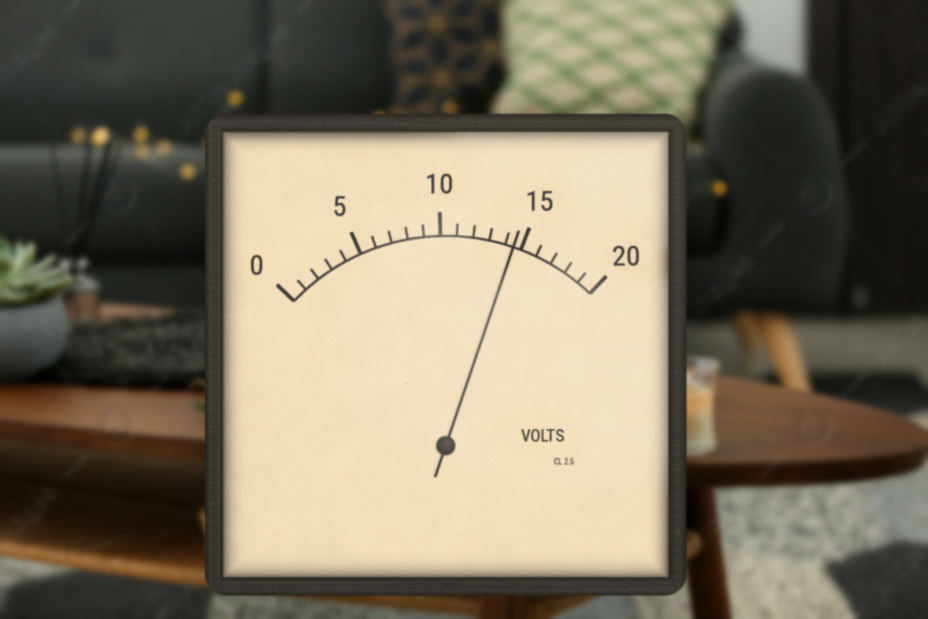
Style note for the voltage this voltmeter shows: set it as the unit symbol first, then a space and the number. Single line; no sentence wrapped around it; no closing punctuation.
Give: V 14.5
